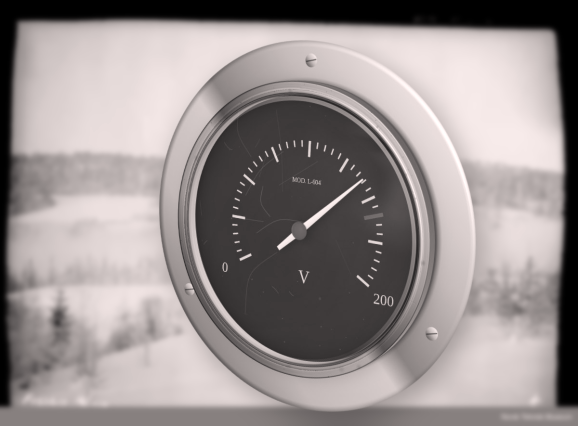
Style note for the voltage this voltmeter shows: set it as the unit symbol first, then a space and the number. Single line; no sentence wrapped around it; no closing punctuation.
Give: V 140
